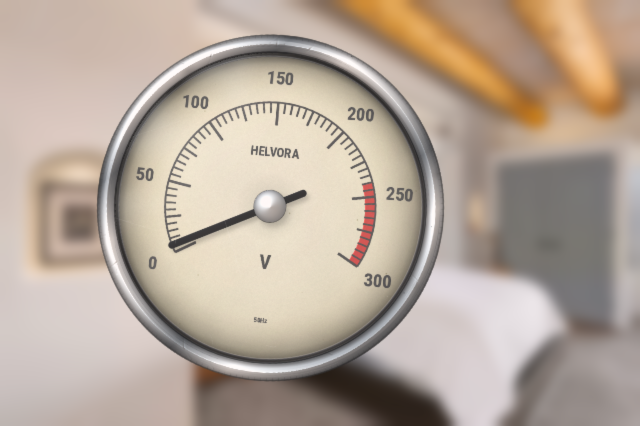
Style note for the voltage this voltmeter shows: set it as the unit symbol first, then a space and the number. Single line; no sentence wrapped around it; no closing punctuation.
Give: V 5
